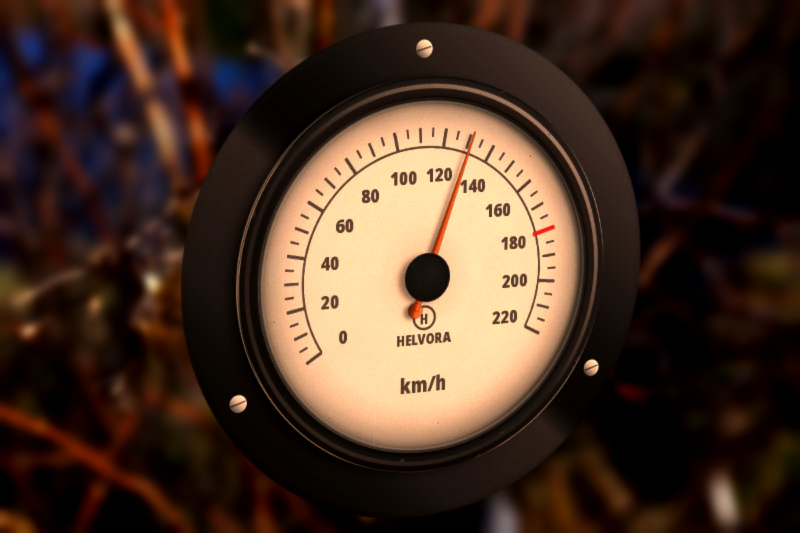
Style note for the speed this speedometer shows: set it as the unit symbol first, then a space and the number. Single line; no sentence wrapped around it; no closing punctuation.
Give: km/h 130
